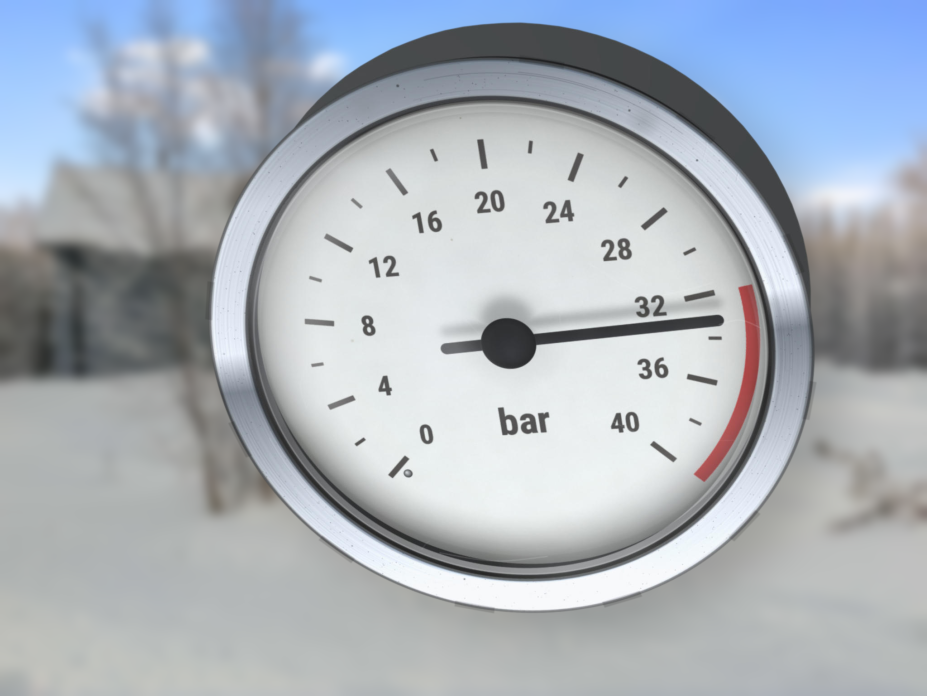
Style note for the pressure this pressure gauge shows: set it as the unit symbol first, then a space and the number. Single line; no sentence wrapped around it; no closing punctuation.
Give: bar 33
